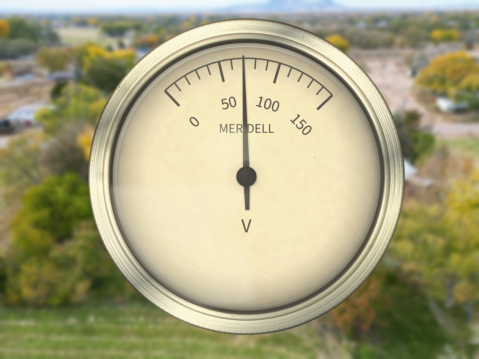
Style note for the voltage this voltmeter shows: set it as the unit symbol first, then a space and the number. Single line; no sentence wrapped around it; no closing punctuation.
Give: V 70
